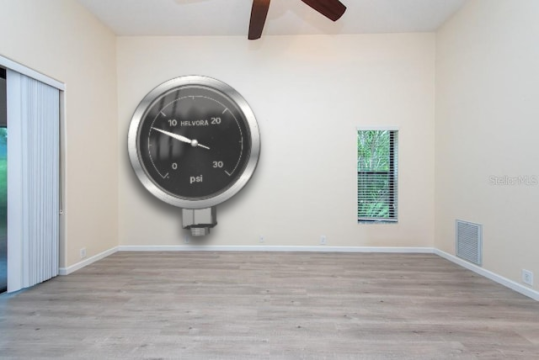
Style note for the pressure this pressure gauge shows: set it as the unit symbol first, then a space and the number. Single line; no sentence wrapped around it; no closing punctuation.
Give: psi 7.5
